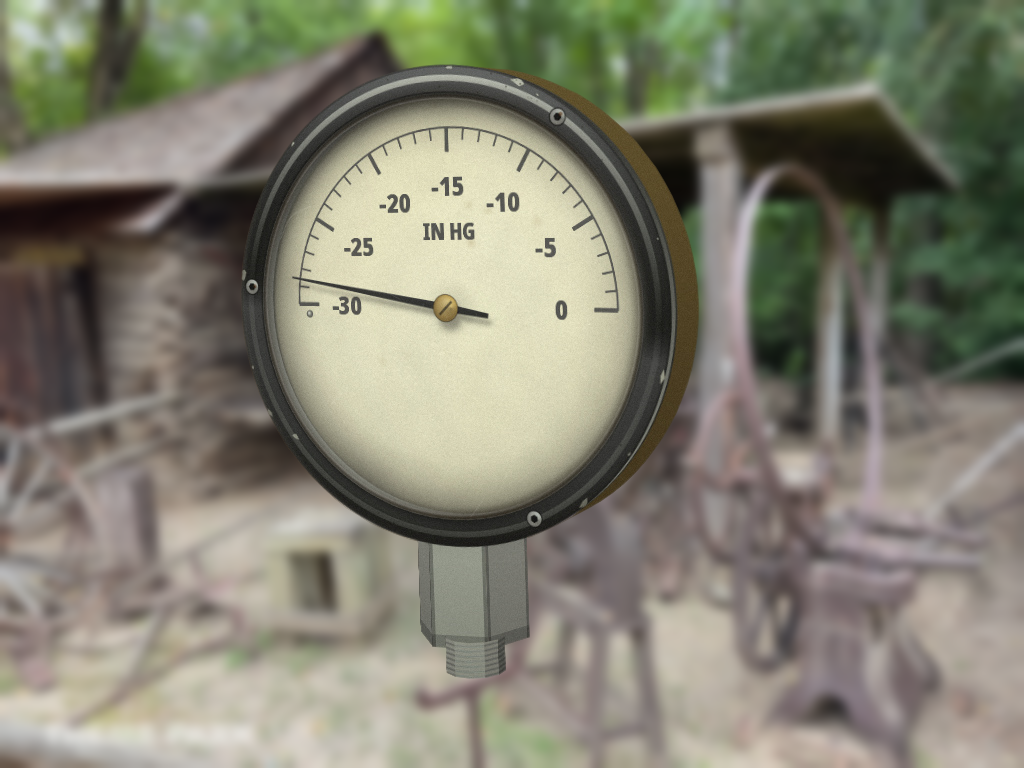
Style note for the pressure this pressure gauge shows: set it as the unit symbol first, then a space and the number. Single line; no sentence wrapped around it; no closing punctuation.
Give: inHg -28.5
